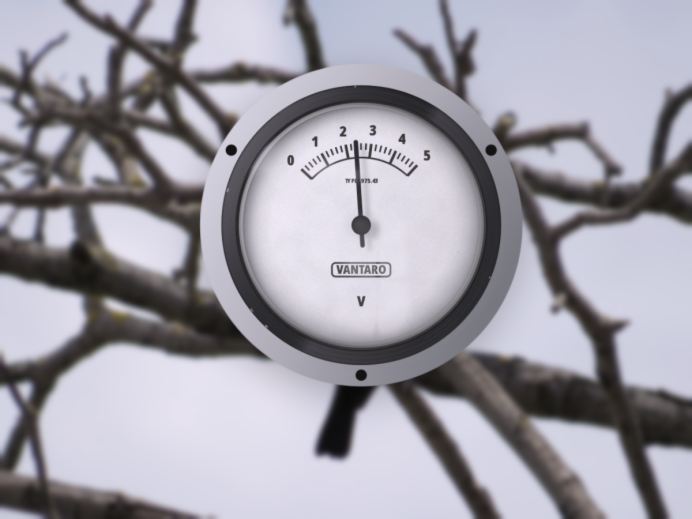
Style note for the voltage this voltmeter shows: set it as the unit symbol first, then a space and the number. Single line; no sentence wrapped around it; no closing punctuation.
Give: V 2.4
